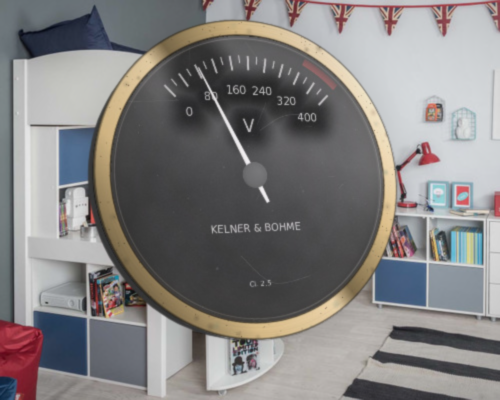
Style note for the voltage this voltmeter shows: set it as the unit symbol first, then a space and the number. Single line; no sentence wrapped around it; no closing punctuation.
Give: V 80
